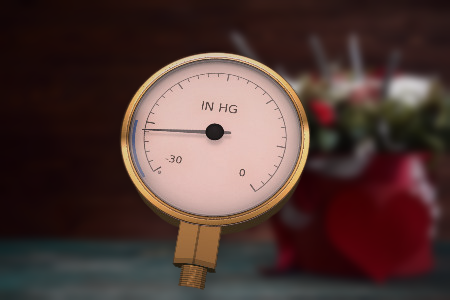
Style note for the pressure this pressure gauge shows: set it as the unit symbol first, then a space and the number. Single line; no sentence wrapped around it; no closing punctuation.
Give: inHg -26
